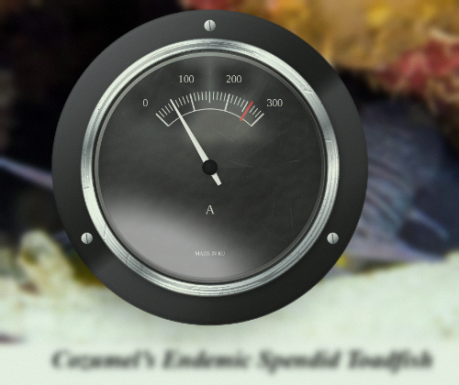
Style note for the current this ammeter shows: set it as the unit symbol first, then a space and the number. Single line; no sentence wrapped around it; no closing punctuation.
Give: A 50
